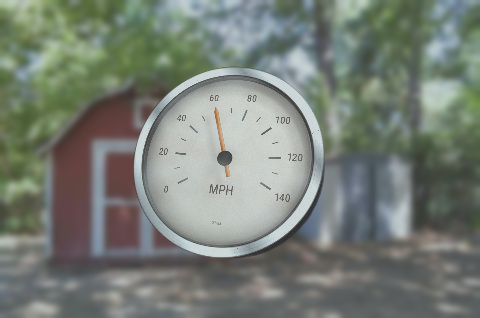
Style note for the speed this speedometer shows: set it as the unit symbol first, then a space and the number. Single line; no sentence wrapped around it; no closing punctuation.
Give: mph 60
